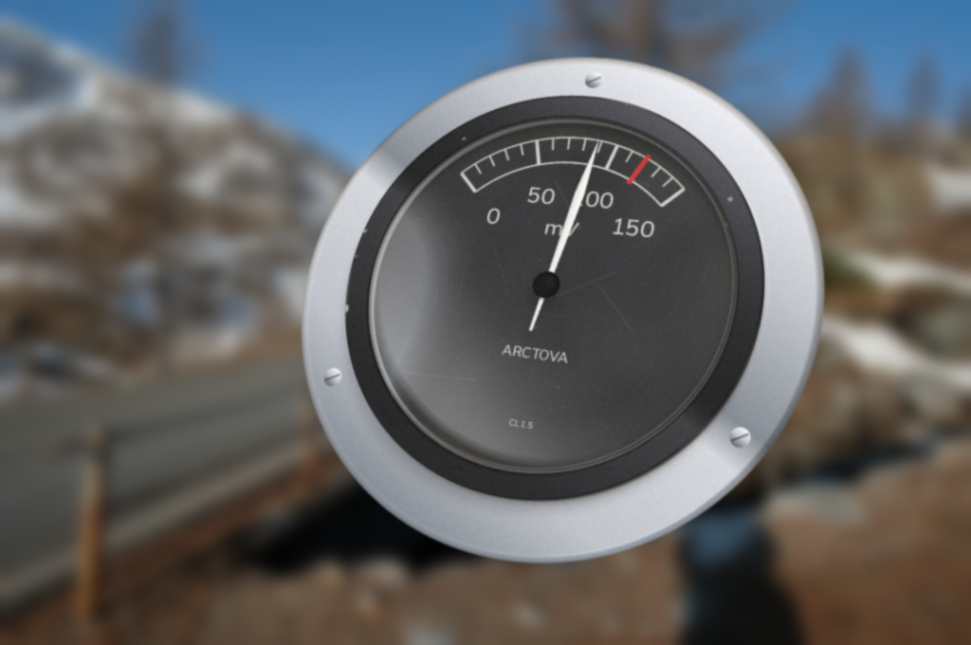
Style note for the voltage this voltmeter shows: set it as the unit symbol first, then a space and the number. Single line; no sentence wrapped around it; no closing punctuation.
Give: mV 90
